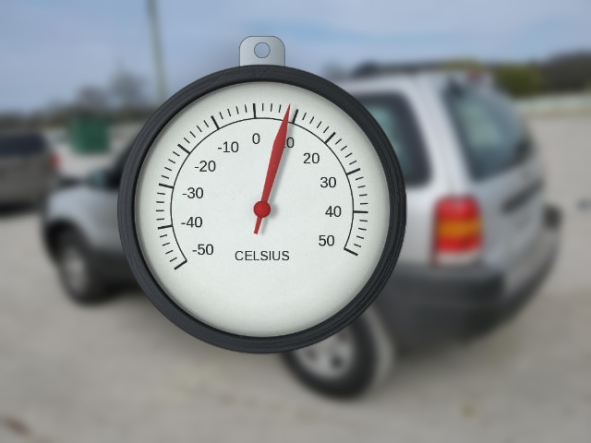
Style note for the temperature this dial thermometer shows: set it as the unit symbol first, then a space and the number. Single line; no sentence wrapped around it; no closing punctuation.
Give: °C 8
